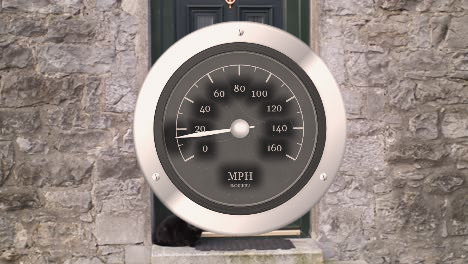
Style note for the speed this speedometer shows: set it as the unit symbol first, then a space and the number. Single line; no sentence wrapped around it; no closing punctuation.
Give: mph 15
